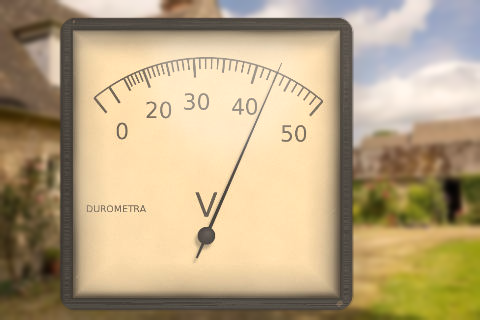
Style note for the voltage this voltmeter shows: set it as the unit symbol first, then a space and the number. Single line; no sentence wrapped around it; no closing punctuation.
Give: V 43
